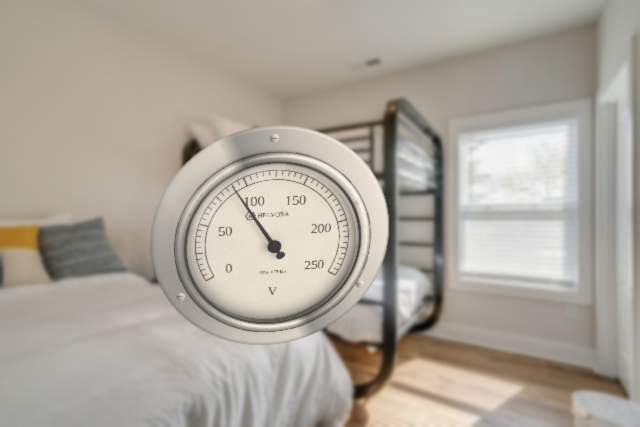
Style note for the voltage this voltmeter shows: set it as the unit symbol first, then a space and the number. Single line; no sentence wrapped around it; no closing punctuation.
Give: V 90
